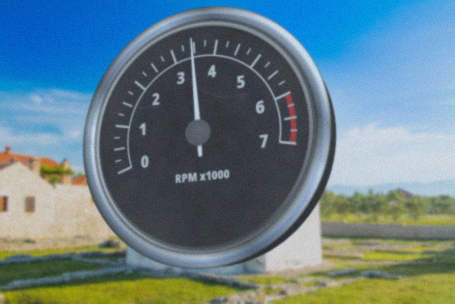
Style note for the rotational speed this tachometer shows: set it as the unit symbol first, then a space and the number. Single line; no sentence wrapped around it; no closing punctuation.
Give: rpm 3500
